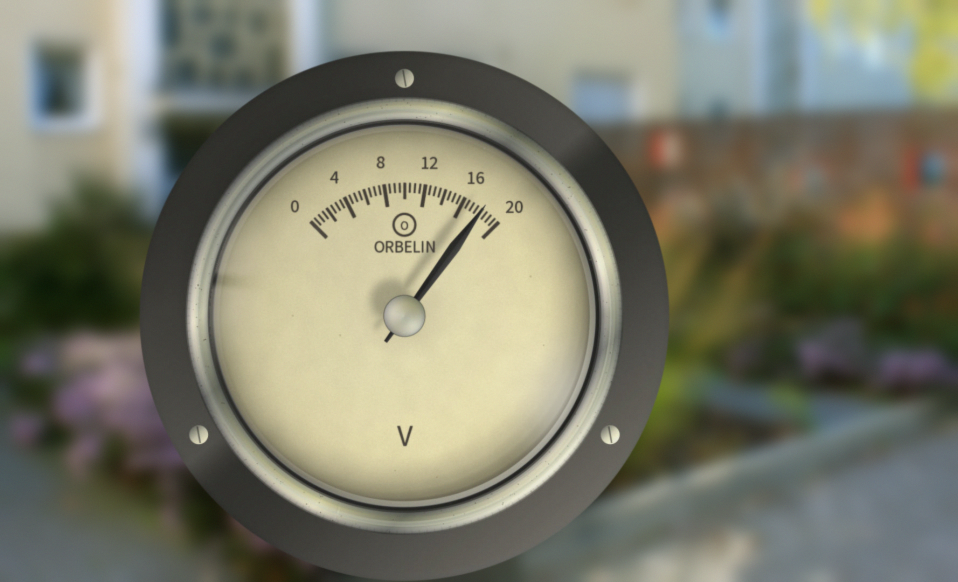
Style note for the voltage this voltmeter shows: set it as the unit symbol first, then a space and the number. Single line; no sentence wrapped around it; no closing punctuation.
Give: V 18
